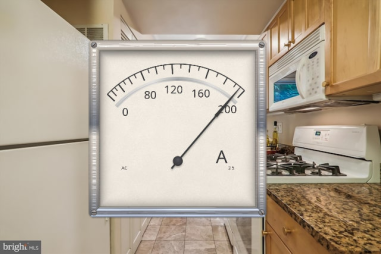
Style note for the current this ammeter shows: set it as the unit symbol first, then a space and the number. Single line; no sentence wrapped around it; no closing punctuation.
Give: A 195
